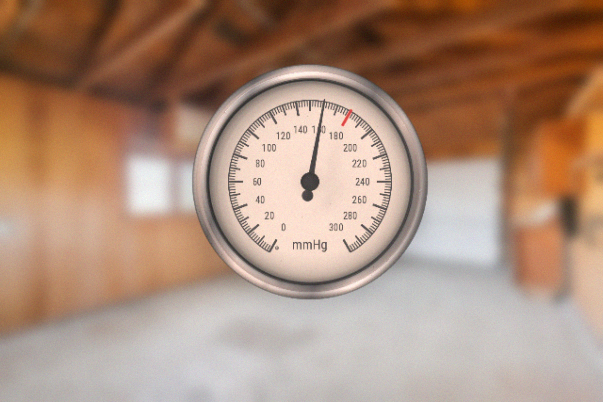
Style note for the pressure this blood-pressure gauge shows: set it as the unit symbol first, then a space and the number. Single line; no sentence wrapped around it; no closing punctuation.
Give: mmHg 160
